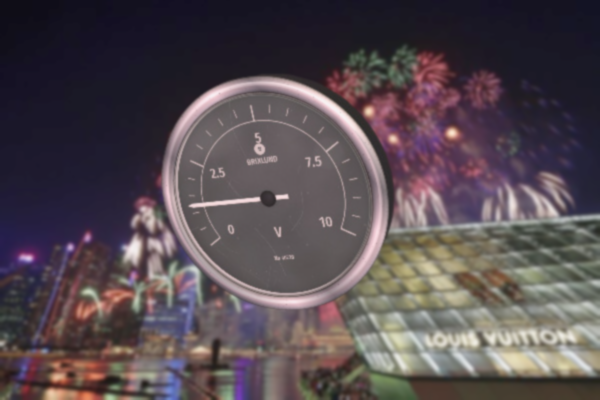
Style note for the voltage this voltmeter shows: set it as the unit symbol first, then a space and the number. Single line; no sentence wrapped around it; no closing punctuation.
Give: V 1.25
